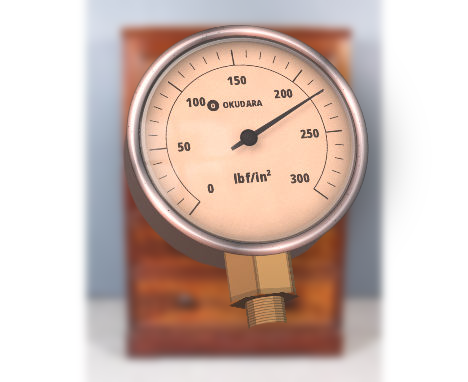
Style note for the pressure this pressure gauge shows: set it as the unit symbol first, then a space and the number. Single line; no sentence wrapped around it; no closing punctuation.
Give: psi 220
